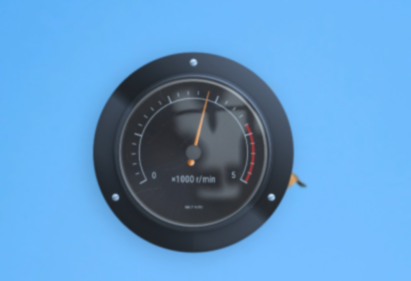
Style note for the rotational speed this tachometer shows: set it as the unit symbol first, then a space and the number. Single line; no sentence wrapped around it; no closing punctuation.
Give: rpm 2800
